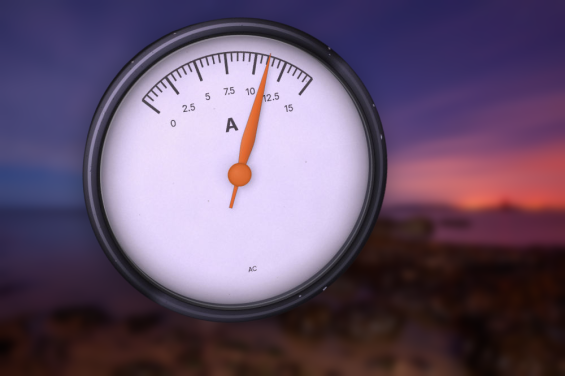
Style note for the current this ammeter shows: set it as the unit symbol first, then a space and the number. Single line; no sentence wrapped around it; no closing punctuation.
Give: A 11
